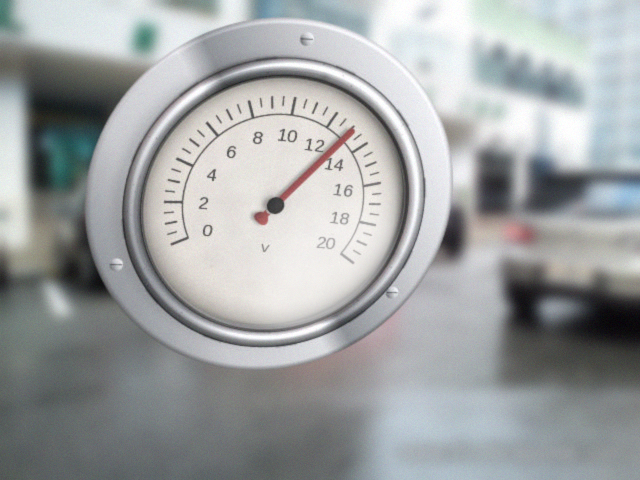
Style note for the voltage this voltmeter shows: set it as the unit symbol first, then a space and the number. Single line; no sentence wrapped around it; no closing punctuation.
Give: V 13
